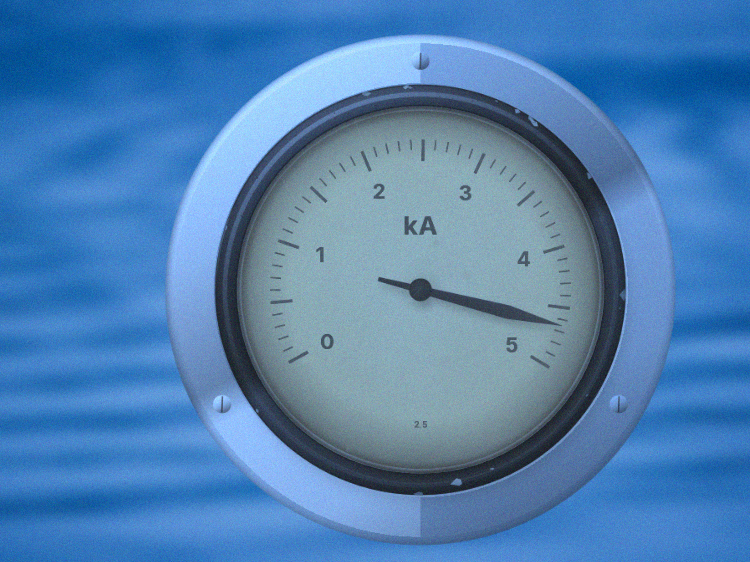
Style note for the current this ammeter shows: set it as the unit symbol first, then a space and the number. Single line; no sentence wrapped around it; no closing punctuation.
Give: kA 4.65
